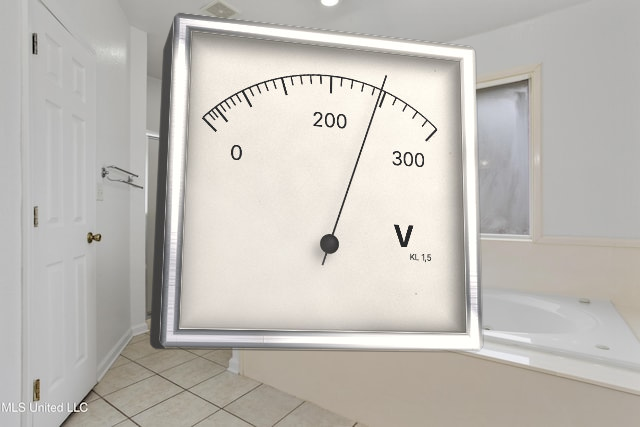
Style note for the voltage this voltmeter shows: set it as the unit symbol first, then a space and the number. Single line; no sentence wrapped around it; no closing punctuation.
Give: V 245
